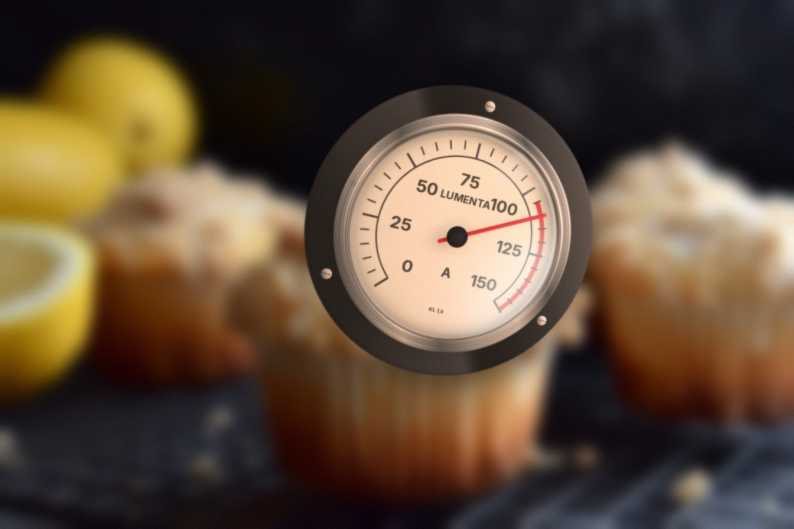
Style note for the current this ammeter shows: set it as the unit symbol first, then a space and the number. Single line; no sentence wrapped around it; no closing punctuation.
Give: A 110
